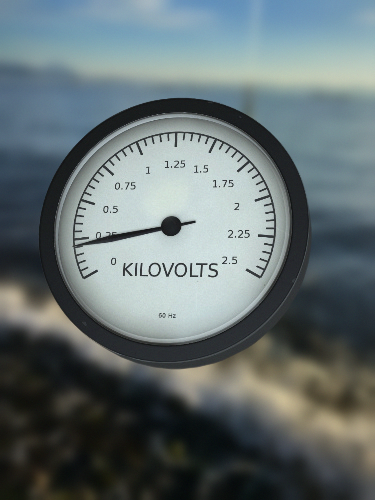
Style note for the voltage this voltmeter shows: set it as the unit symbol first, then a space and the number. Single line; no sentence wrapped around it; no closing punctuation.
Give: kV 0.2
